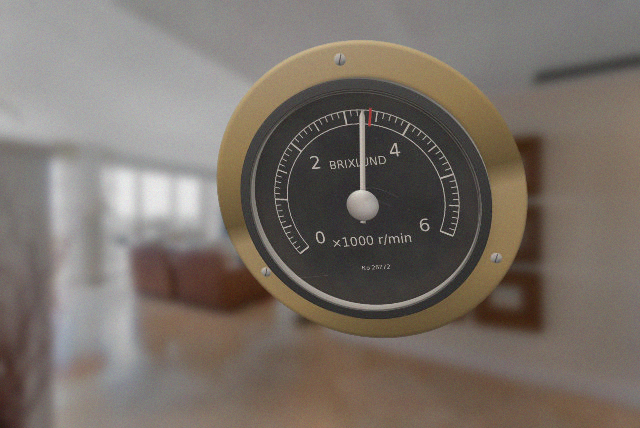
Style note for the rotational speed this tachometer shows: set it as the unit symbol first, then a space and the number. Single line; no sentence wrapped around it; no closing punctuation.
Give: rpm 3300
